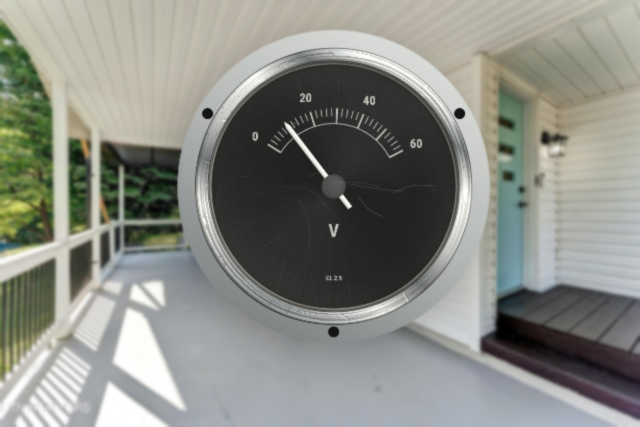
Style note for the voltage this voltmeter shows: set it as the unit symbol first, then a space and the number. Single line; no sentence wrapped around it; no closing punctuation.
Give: V 10
